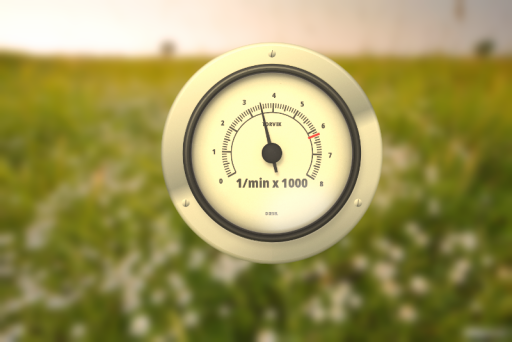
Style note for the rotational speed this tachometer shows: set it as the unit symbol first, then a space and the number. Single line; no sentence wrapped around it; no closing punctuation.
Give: rpm 3500
